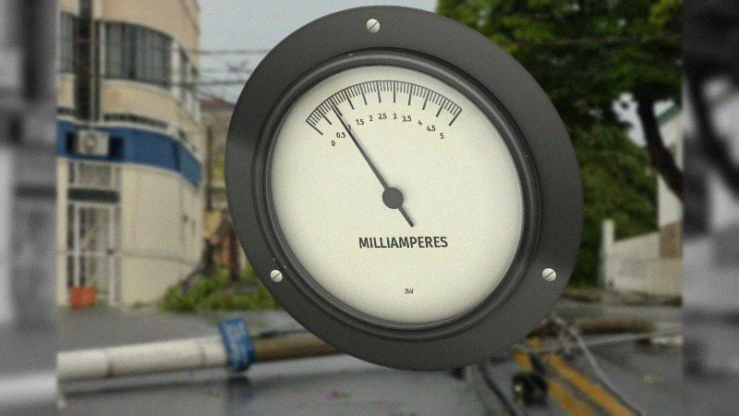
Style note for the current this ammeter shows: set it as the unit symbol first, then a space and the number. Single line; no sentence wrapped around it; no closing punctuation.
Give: mA 1
